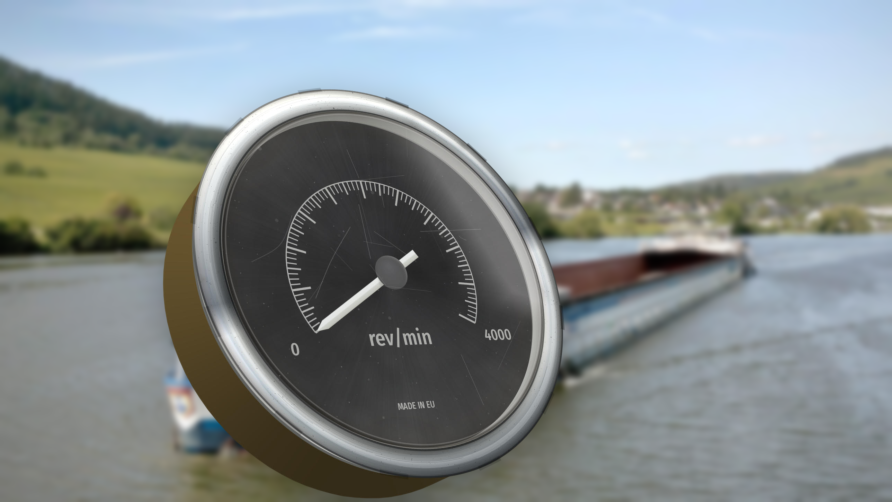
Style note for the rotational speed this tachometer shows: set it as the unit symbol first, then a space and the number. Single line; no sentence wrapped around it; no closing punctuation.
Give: rpm 0
